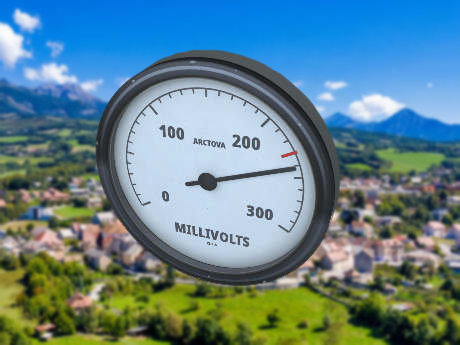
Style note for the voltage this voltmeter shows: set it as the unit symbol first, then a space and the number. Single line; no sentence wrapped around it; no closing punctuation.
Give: mV 240
